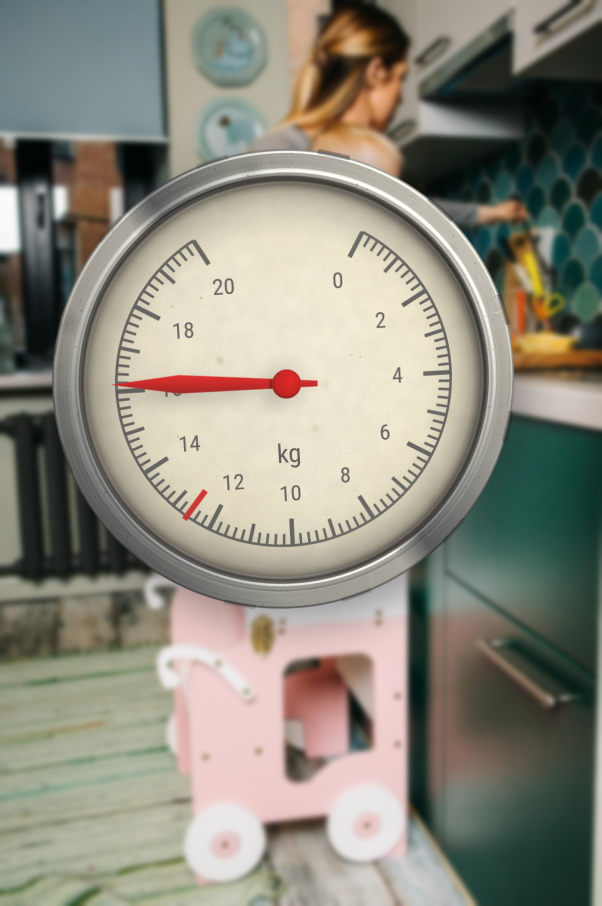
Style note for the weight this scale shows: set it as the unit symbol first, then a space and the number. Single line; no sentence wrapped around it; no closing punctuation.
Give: kg 16.2
